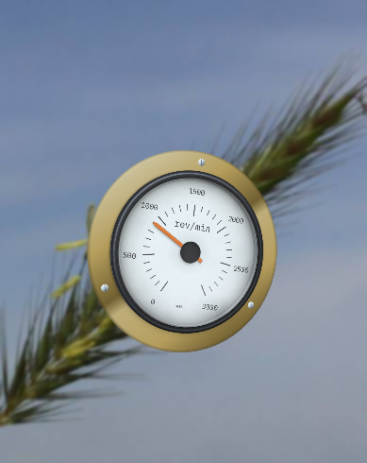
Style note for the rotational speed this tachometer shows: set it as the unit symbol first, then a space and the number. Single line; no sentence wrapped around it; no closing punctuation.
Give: rpm 900
